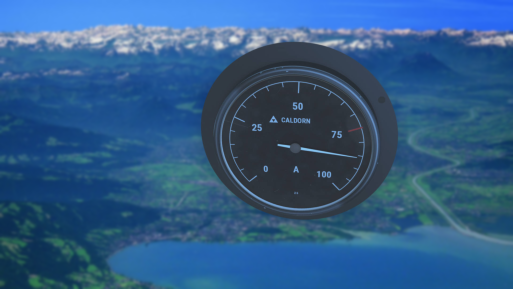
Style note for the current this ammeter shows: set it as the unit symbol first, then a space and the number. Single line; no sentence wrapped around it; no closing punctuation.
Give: A 85
